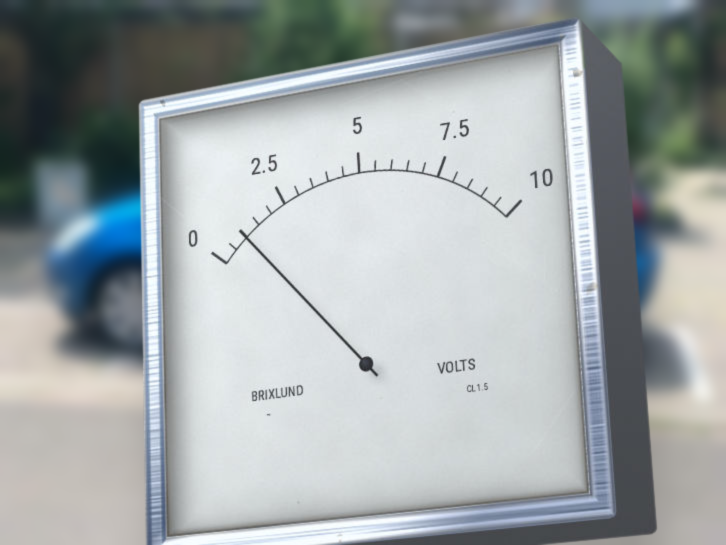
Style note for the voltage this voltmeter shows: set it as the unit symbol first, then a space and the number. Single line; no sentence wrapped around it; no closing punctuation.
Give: V 1
